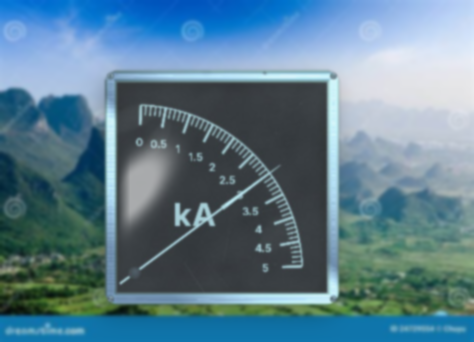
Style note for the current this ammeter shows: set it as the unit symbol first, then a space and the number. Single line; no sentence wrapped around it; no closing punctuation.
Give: kA 3
